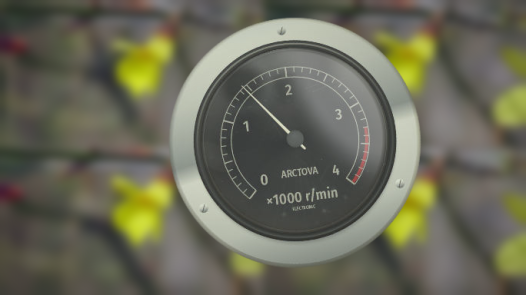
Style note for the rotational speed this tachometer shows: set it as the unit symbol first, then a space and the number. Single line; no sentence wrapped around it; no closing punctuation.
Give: rpm 1450
